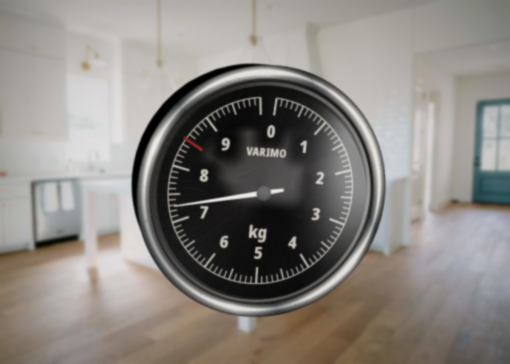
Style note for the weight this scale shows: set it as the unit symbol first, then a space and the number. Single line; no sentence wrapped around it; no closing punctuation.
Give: kg 7.3
